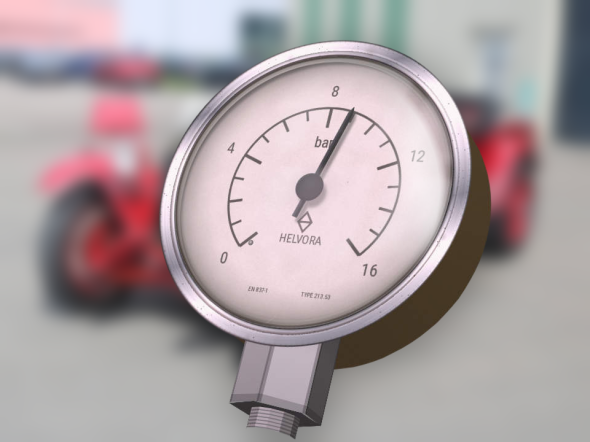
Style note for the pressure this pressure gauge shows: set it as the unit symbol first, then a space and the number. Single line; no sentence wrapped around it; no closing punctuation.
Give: bar 9
